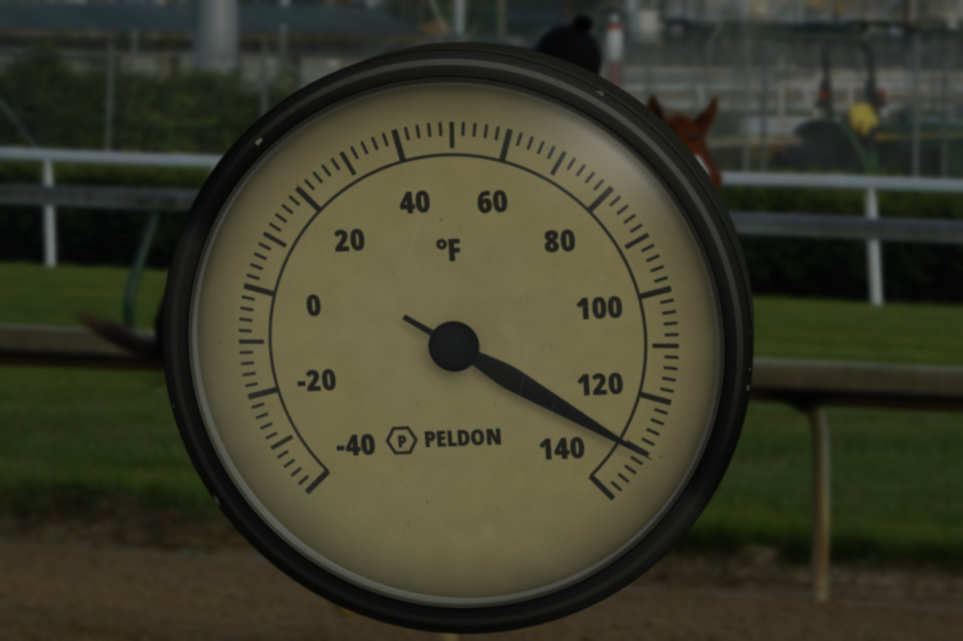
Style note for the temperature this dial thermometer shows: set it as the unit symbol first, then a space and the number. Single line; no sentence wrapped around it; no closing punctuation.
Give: °F 130
